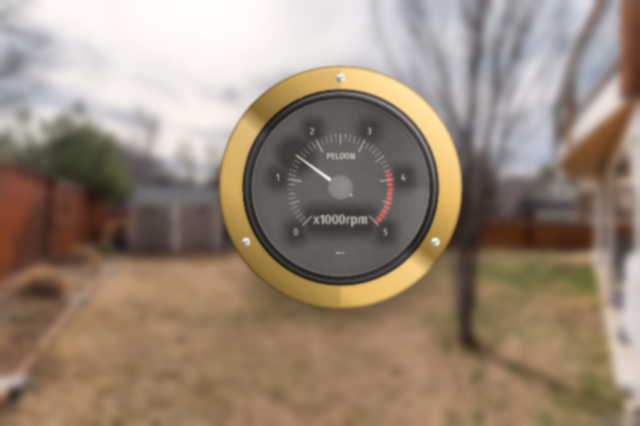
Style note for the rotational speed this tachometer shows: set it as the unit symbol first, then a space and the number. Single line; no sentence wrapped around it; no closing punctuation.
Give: rpm 1500
